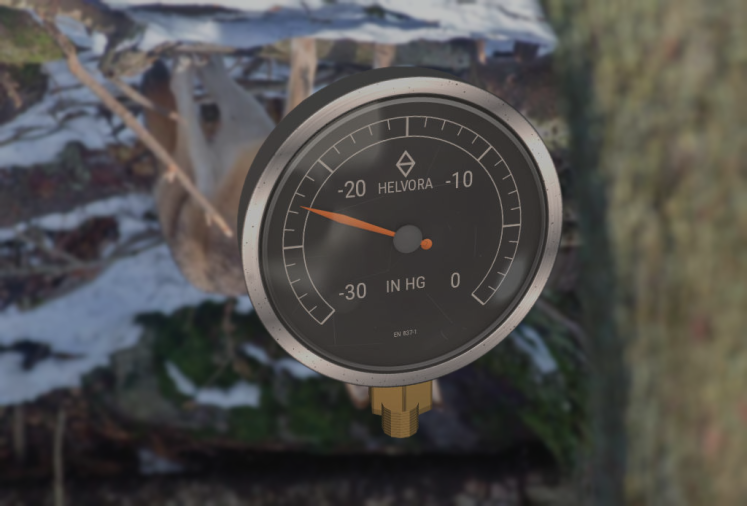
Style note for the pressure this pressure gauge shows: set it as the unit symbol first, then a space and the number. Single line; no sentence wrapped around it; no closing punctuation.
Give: inHg -22.5
